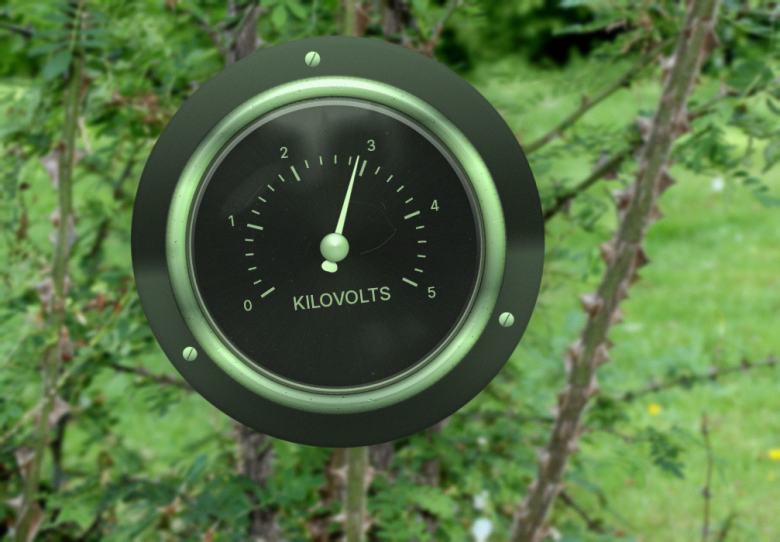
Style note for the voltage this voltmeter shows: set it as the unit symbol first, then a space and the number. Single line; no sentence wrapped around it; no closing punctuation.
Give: kV 2.9
